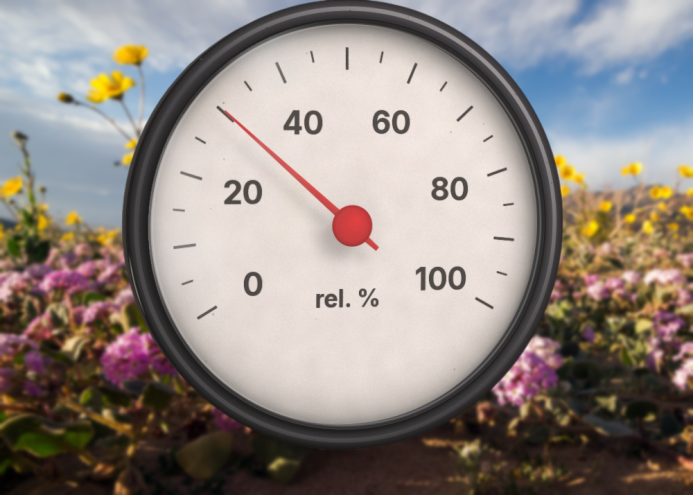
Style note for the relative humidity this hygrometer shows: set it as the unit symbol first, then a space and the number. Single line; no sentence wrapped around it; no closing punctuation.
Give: % 30
